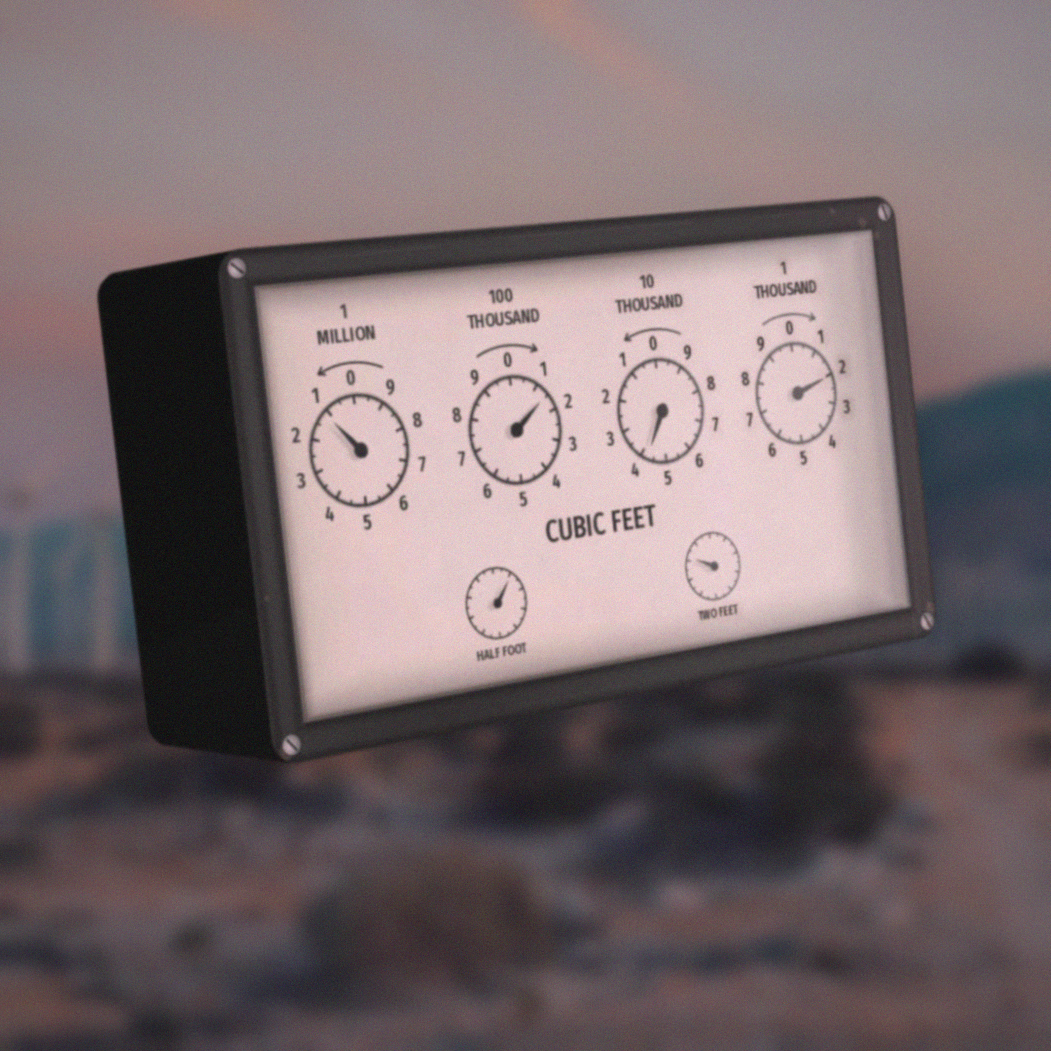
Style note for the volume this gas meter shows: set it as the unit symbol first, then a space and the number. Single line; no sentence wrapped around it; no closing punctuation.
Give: ft³ 114200
